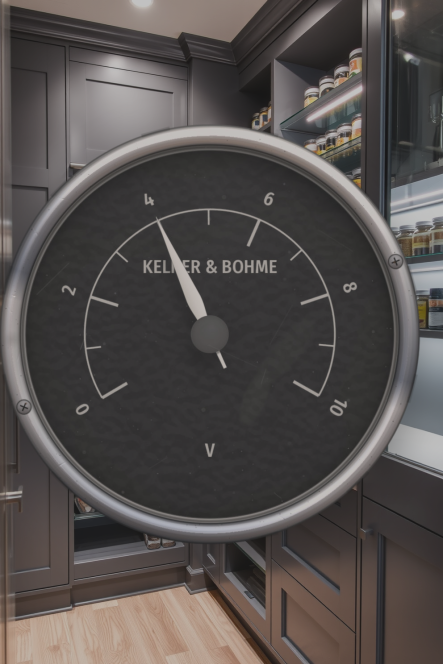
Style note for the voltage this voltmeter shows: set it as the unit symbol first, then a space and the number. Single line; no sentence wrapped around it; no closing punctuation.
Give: V 4
